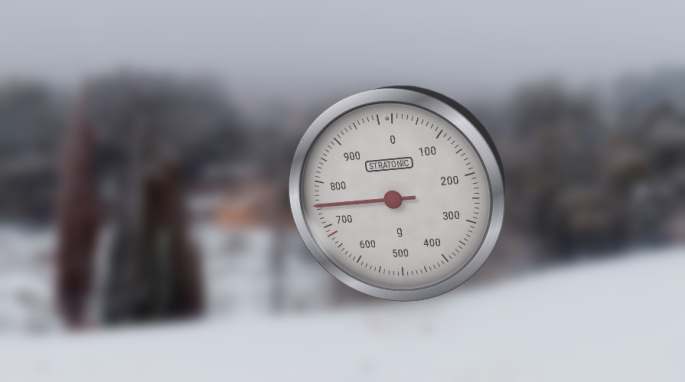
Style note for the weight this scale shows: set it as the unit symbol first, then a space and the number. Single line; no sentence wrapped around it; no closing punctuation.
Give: g 750
